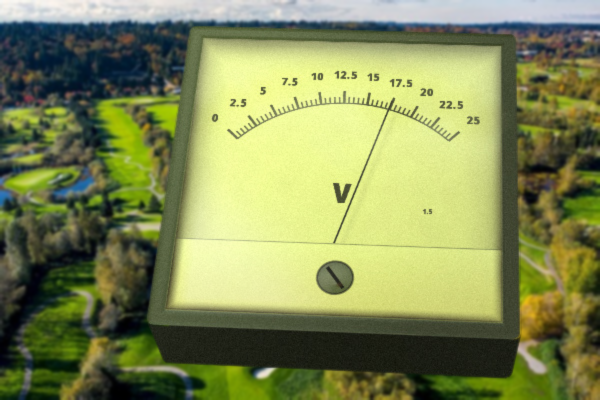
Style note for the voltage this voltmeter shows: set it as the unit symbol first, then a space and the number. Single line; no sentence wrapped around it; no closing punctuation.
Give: V 17.5
